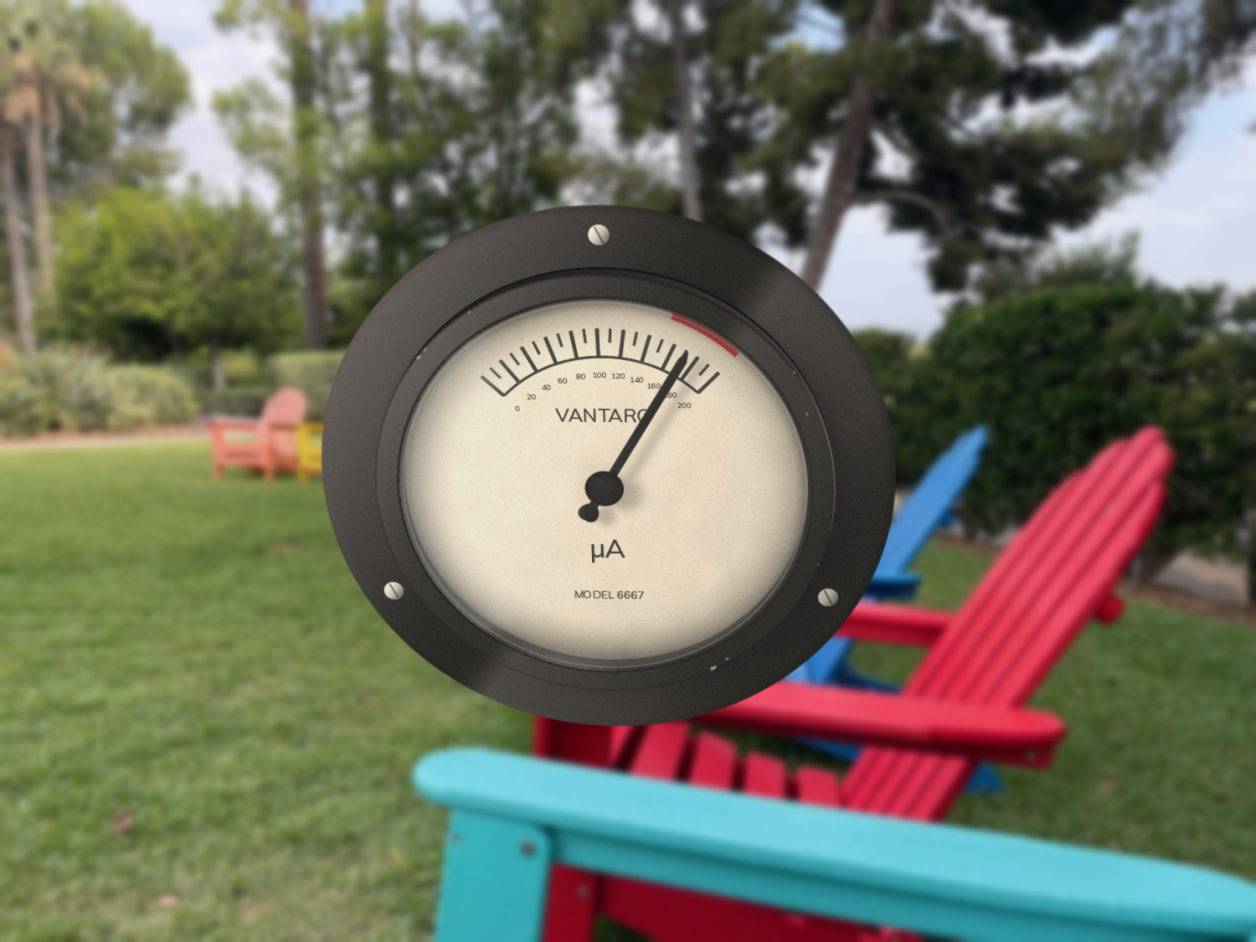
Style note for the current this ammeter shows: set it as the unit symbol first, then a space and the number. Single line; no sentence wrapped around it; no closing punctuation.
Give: µA 170
